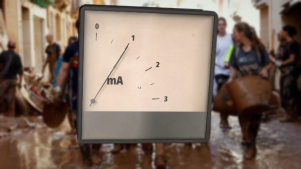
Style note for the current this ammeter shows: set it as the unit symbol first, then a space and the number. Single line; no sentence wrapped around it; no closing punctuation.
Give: mA 1
